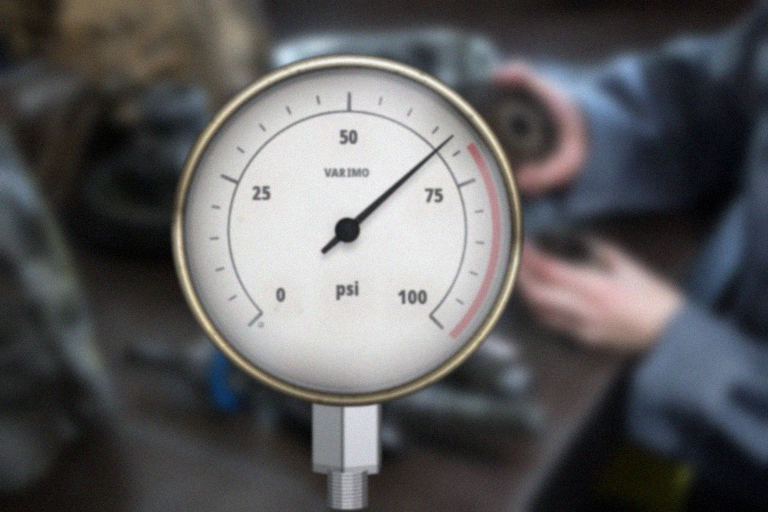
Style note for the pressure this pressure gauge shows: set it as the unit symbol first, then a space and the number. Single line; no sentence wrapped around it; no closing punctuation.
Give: psi 67.5
